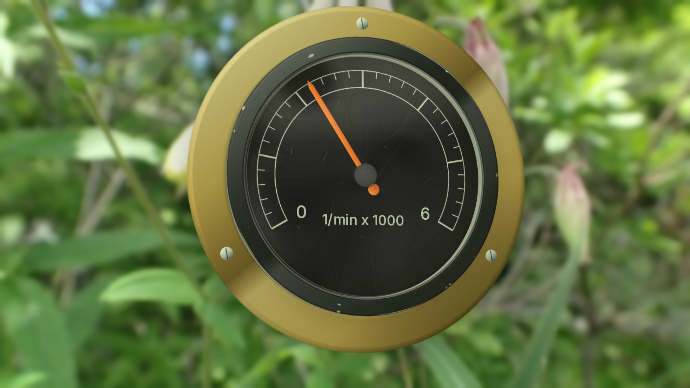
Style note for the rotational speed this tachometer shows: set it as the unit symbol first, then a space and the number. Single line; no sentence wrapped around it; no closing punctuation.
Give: rpm 2200
